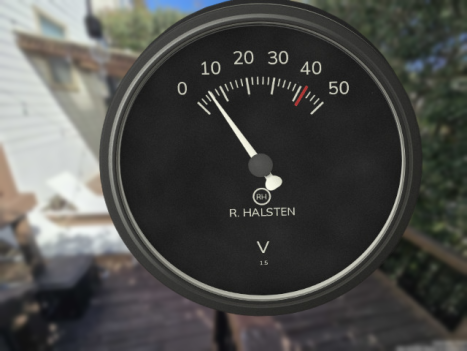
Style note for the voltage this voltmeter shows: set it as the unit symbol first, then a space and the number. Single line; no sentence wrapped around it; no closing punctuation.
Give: V 6
